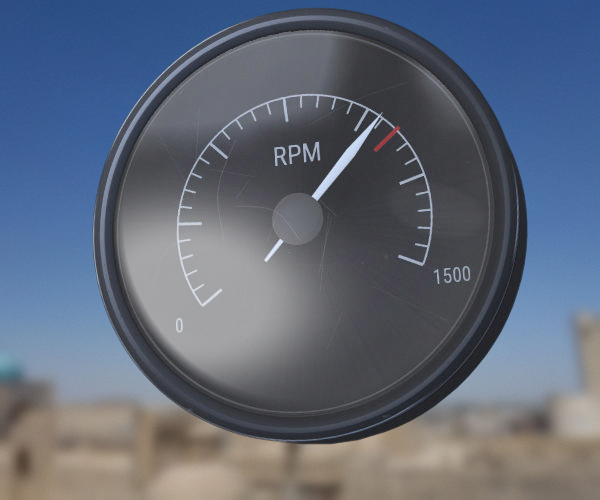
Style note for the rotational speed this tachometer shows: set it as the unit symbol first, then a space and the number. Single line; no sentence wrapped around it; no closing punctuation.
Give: rpm 1050
